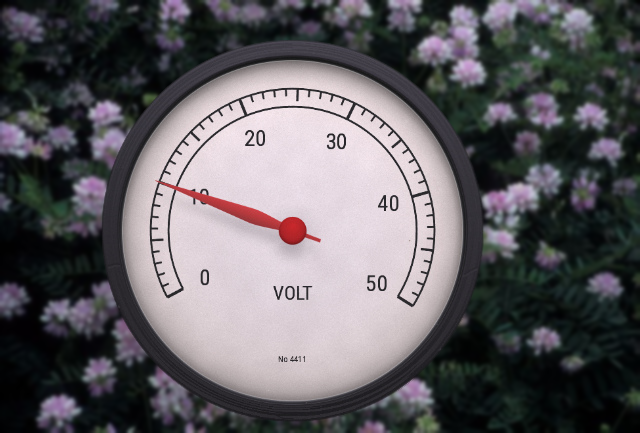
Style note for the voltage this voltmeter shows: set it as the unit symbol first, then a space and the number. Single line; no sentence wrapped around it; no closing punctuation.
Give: V 10
